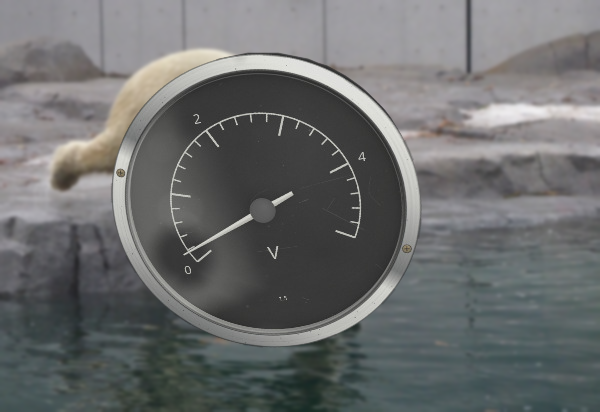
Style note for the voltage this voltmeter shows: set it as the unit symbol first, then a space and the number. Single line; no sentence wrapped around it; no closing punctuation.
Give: V 0.2
